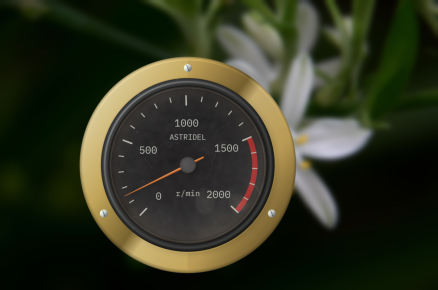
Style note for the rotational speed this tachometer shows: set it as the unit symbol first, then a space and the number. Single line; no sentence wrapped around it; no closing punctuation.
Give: rpm 150
